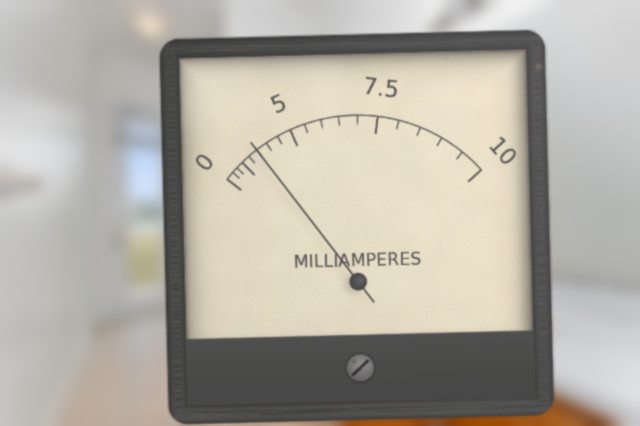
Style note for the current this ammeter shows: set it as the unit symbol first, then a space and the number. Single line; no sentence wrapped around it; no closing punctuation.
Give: mA 3.5
